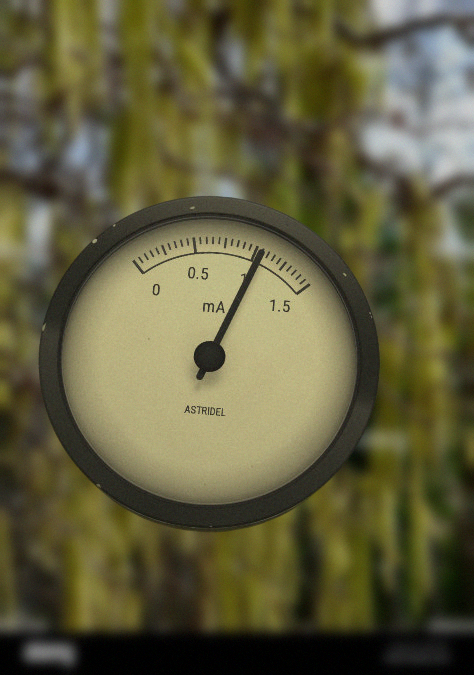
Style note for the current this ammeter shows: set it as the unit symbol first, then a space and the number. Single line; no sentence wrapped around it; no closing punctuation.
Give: mA 1.05
